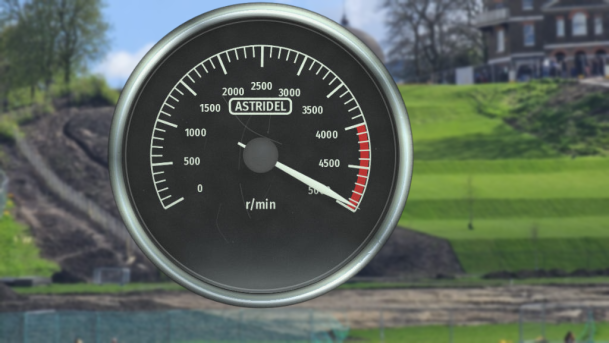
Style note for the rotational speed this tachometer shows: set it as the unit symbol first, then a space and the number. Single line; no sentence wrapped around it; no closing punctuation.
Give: rpm 4950
